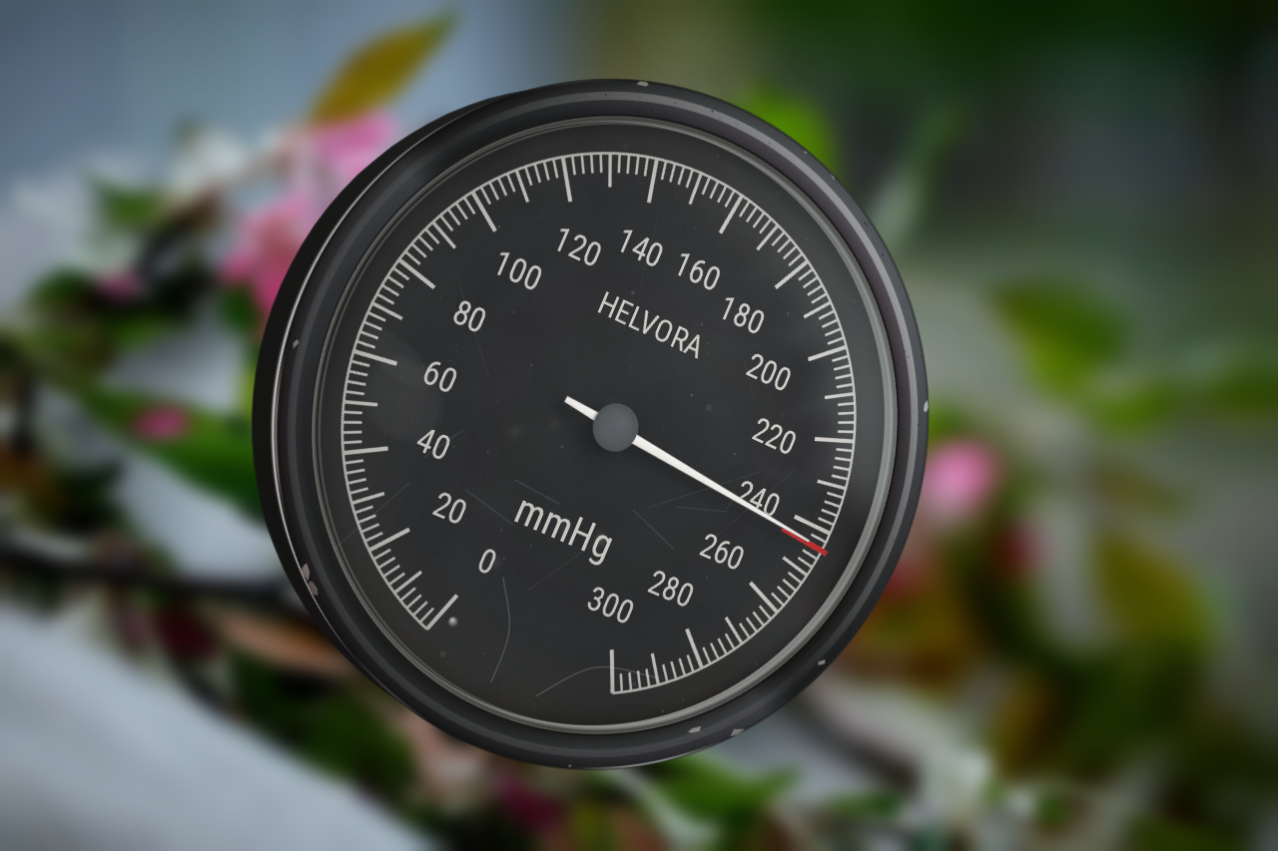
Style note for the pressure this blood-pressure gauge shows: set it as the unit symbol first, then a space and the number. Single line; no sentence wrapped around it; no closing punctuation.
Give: mmHg 244
